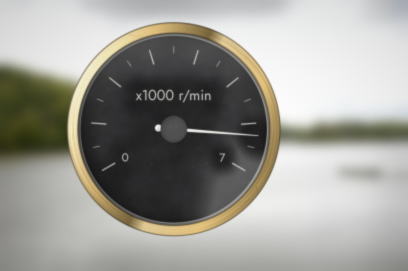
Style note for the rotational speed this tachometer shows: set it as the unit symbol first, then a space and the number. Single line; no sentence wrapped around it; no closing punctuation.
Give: rpm 6250
